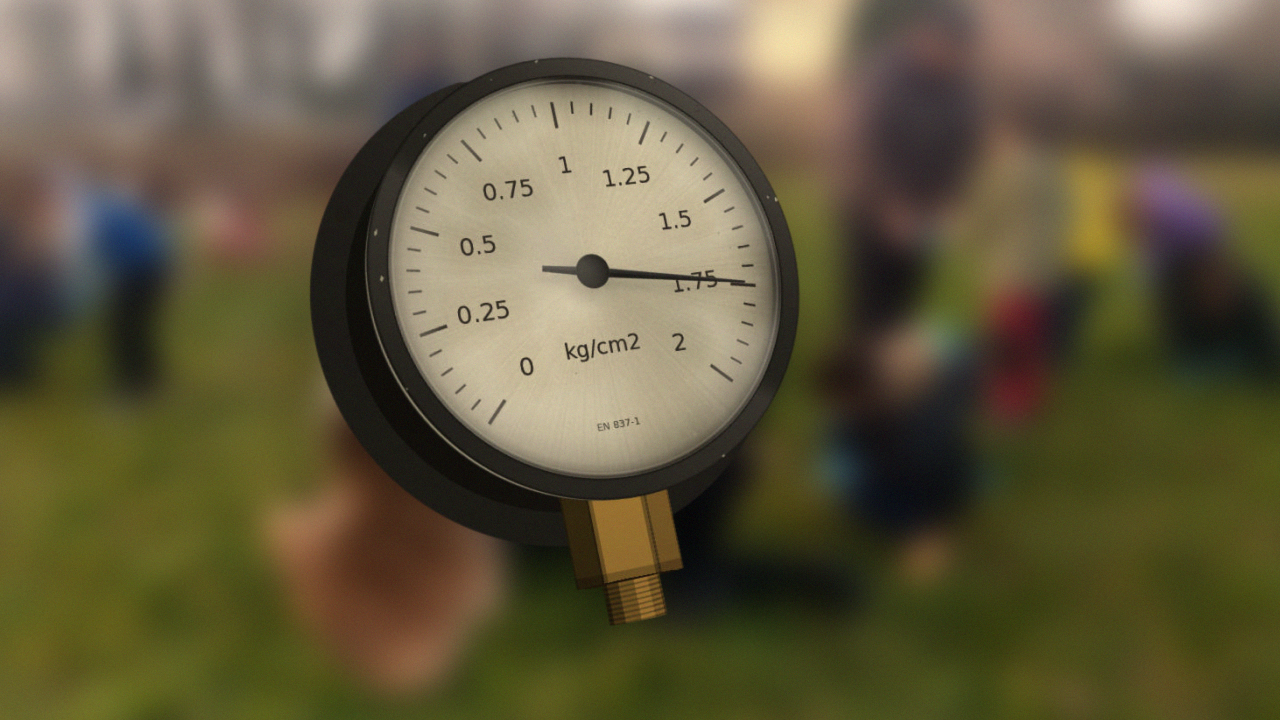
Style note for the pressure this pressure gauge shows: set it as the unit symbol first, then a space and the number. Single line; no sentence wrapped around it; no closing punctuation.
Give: kg/cm² 1.75
